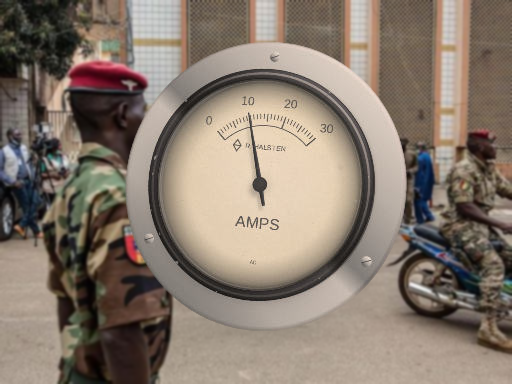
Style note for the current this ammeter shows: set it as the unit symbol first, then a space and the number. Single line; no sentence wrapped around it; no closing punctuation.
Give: A 10
